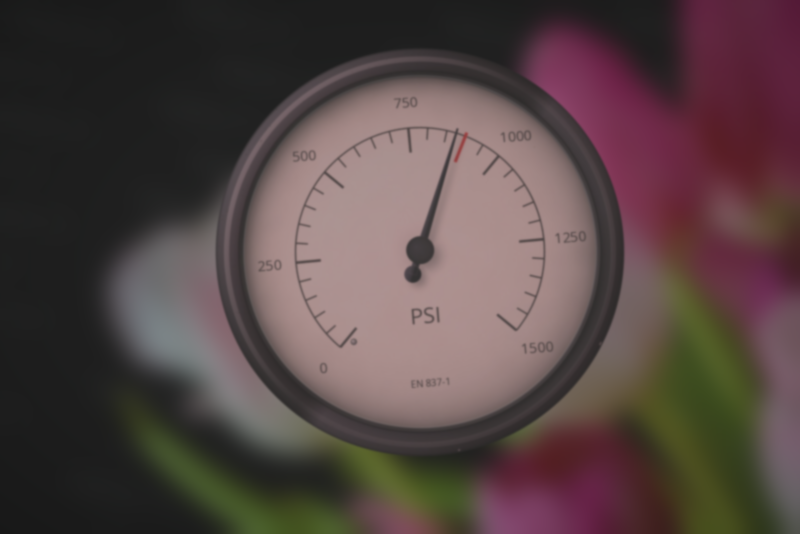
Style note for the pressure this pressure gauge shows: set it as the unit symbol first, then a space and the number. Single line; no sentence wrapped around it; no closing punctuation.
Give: psi 875
